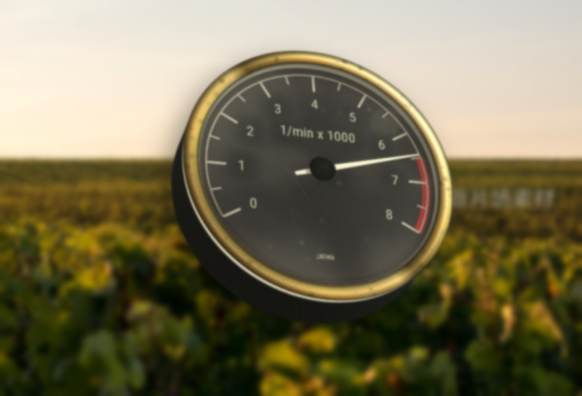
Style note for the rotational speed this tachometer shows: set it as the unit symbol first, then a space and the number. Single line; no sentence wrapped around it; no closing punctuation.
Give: rpm 6500
